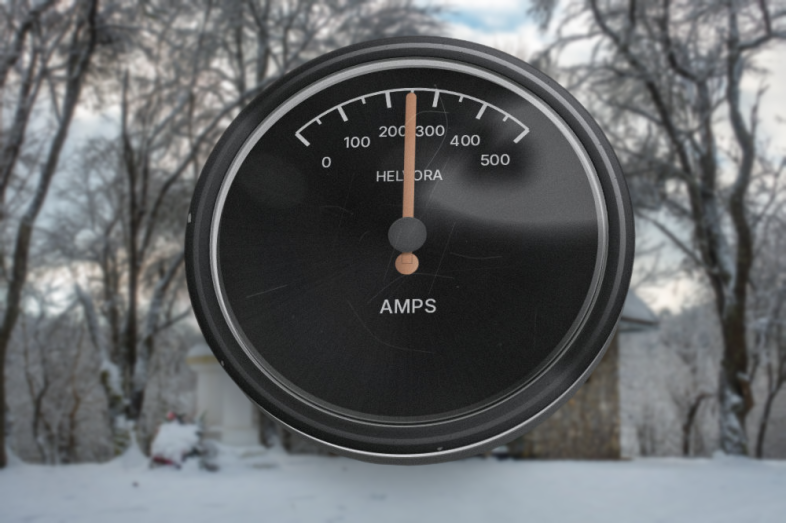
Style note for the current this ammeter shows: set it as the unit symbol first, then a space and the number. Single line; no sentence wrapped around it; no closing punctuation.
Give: A 250
